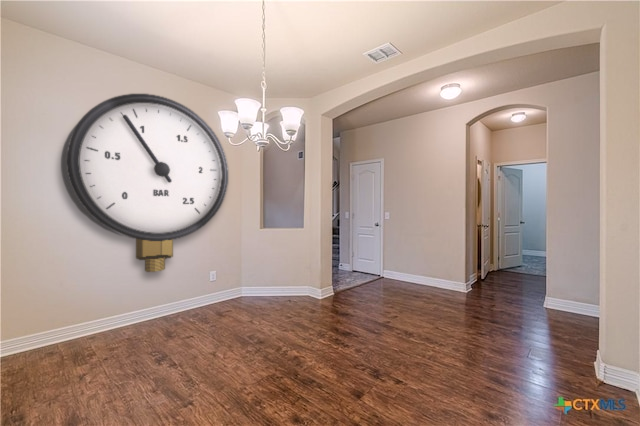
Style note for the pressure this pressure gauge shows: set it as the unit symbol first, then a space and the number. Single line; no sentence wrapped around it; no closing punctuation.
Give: bar 0.9
